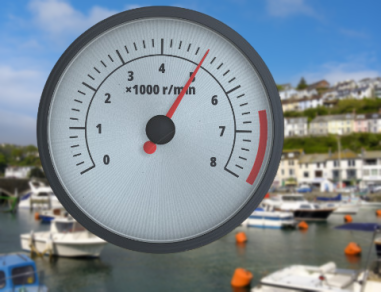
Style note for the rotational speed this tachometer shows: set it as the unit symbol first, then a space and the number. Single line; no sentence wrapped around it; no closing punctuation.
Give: rpm 5000
